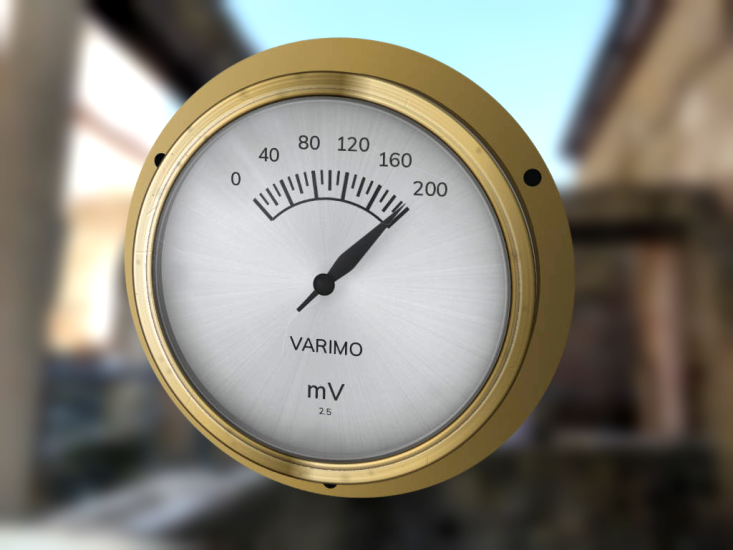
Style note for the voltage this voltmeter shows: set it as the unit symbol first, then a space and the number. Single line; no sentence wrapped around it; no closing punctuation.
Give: mV 195
